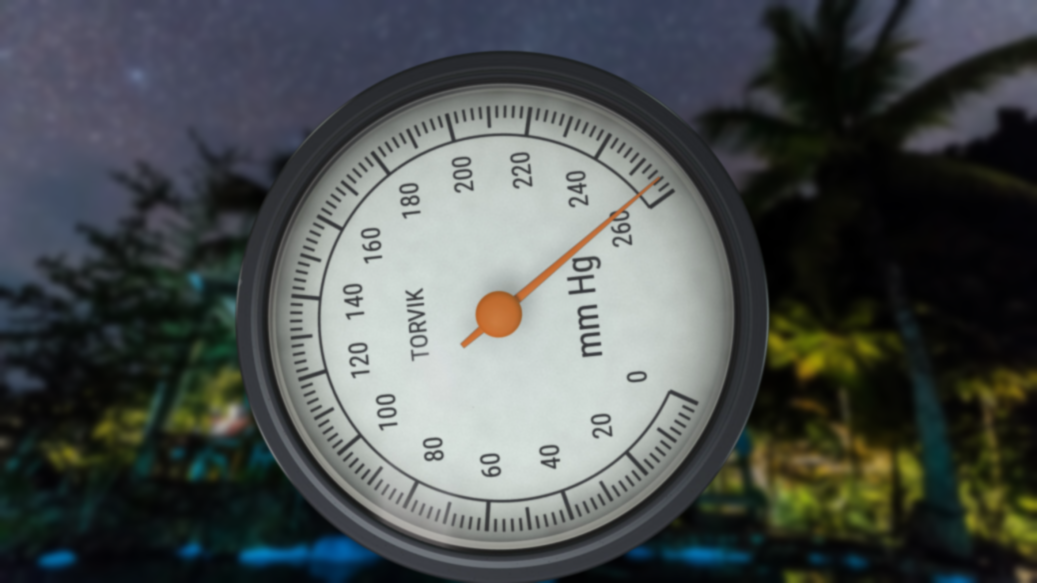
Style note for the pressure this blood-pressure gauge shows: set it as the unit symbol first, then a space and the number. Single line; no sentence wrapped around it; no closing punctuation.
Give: mmHg 256
